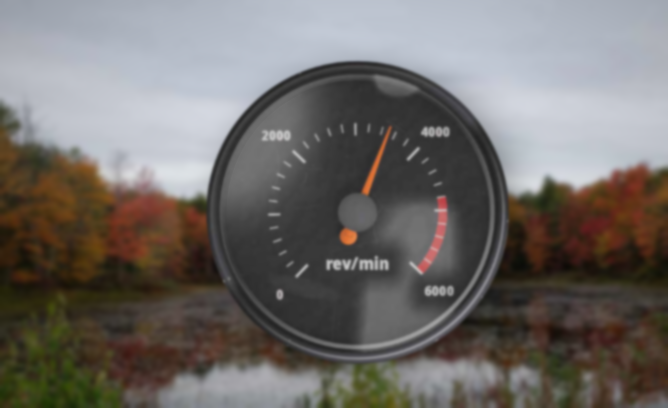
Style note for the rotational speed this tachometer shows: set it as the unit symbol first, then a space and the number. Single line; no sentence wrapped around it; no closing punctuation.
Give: rpm 3500
